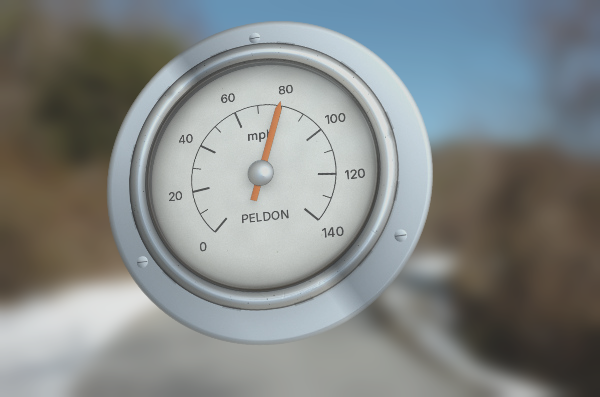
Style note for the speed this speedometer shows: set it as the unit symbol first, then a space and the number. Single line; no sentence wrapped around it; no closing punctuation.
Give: mph 80
